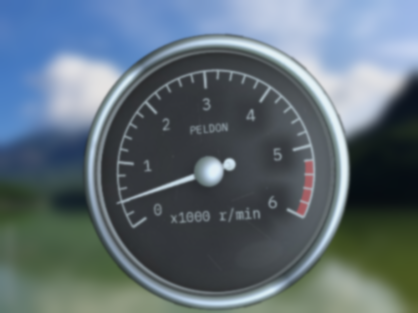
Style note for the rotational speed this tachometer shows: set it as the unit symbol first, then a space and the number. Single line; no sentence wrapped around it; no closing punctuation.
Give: rpm 400
